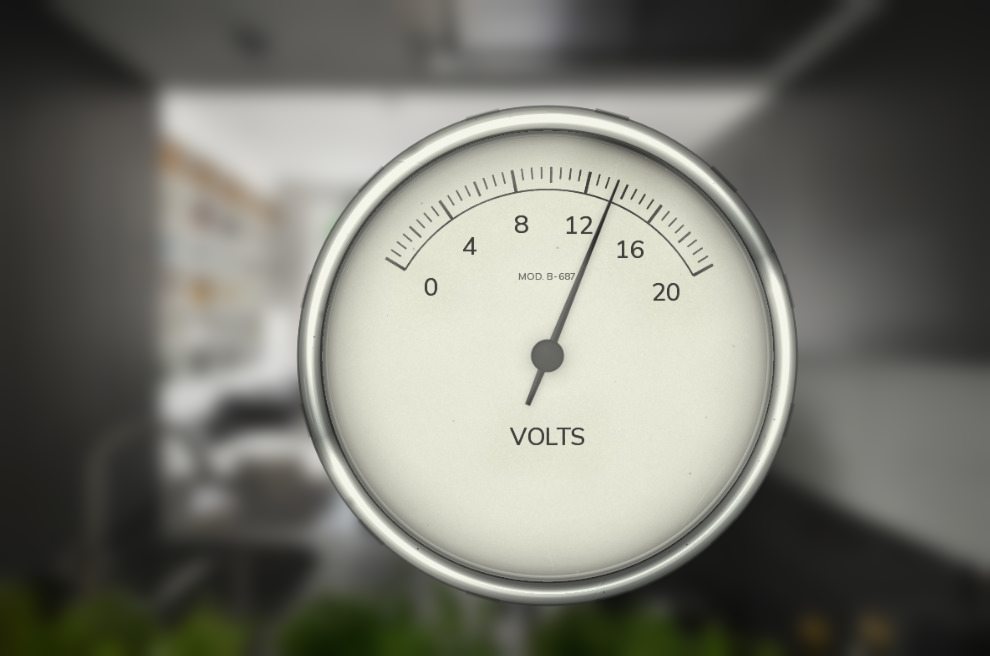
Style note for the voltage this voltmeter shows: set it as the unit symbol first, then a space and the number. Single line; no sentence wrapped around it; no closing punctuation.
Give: V 13.5
